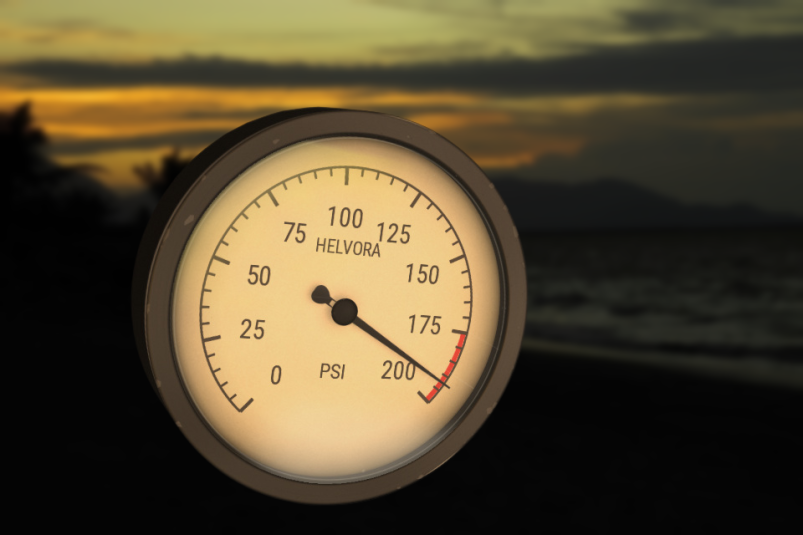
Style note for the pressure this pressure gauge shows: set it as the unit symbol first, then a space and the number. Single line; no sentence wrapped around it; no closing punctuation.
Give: psi 192.5
